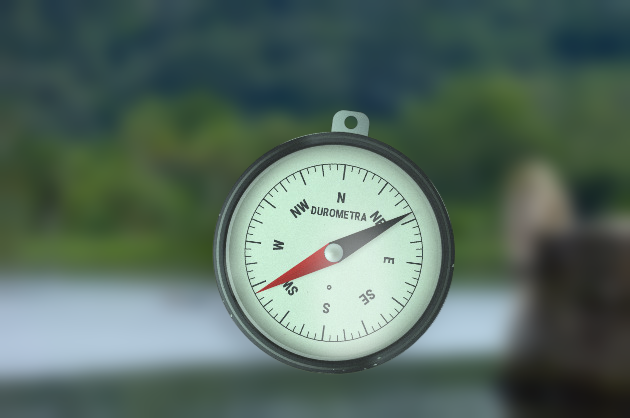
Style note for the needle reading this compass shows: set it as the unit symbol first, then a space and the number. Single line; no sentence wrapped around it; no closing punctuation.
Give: ° 235
